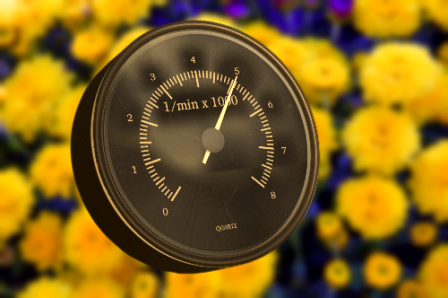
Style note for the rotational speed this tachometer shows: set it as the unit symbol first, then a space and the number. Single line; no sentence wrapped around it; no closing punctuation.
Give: rpm 5000
